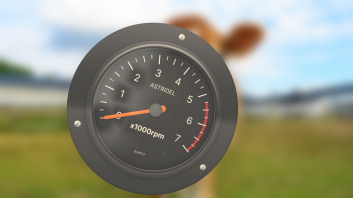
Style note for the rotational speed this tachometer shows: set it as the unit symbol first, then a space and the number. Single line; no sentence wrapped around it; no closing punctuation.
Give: rpm 0
